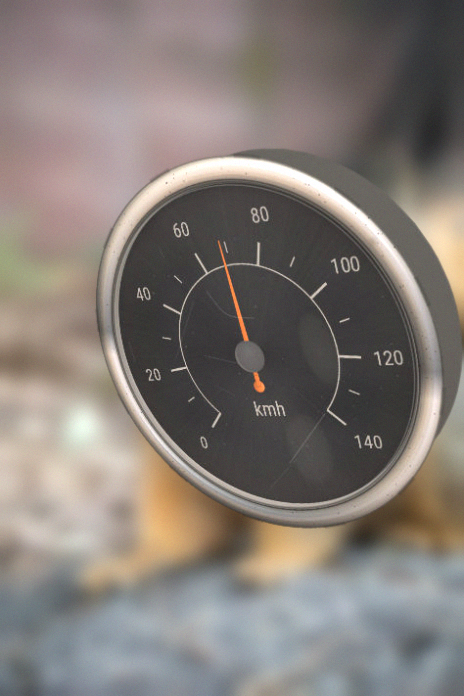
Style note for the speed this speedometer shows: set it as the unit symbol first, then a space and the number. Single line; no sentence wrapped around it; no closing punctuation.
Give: km/h 70
